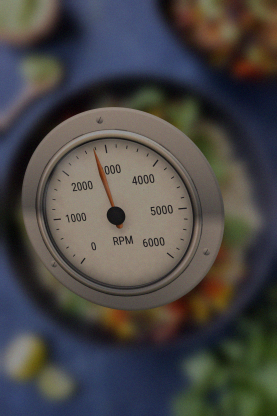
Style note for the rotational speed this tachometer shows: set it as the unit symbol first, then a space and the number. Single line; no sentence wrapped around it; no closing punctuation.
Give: rpm 2800
